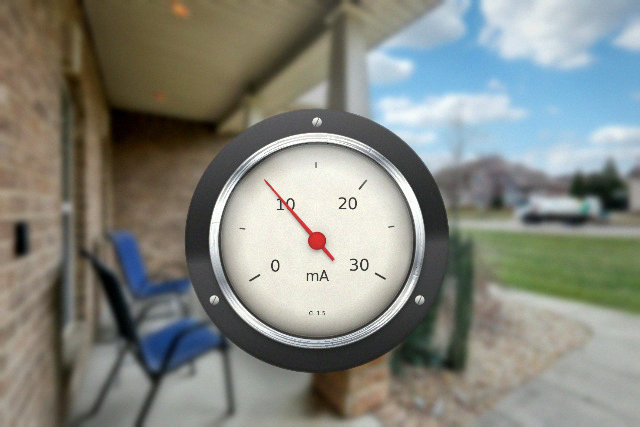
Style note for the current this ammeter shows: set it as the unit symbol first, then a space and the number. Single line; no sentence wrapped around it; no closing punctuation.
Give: mA 10
